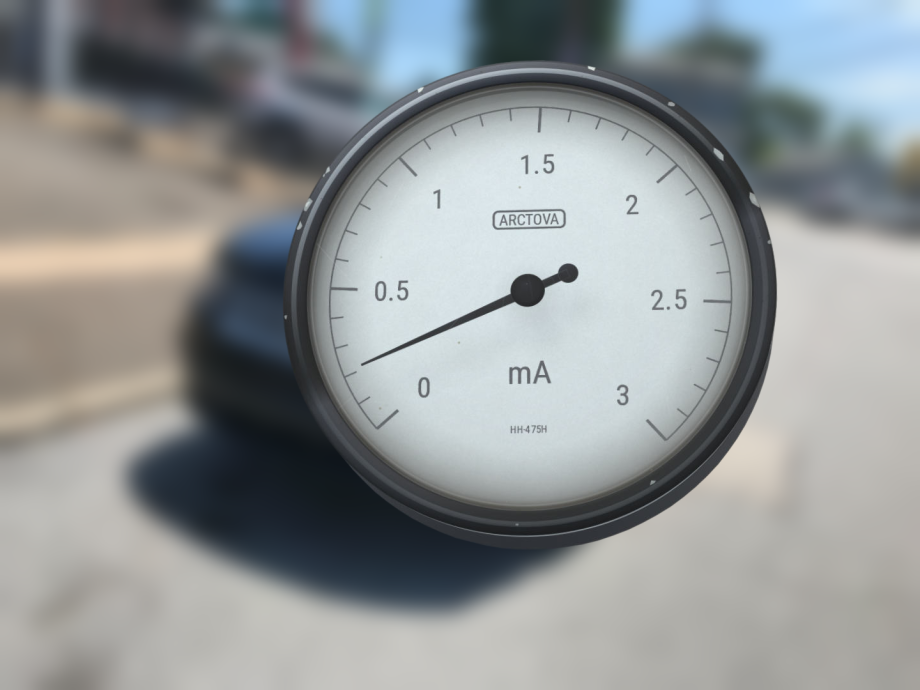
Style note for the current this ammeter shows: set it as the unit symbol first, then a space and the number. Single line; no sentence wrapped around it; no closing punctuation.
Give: mA 0.2
